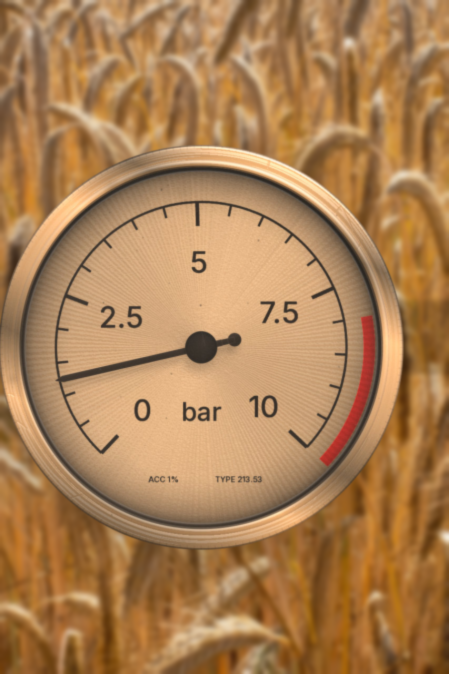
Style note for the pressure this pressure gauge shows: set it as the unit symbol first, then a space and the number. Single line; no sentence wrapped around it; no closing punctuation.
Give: bar 1.25
